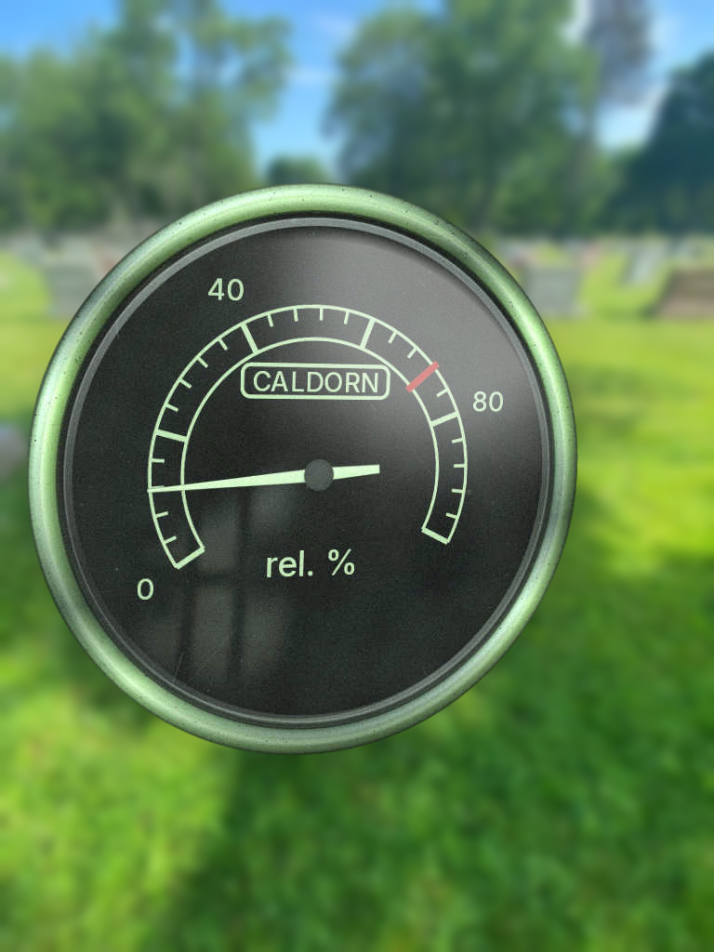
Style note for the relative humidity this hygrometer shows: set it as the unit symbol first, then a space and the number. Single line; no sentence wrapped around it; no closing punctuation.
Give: % 12
